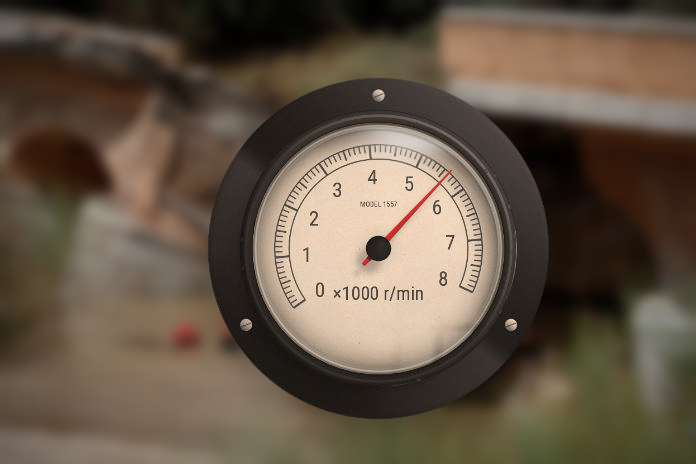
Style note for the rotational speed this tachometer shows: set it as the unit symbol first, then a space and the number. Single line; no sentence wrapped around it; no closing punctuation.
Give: rpm 5600
